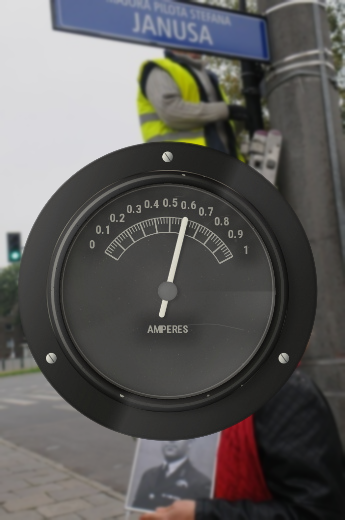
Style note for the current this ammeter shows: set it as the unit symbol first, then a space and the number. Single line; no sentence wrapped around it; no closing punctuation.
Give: A 0.6
